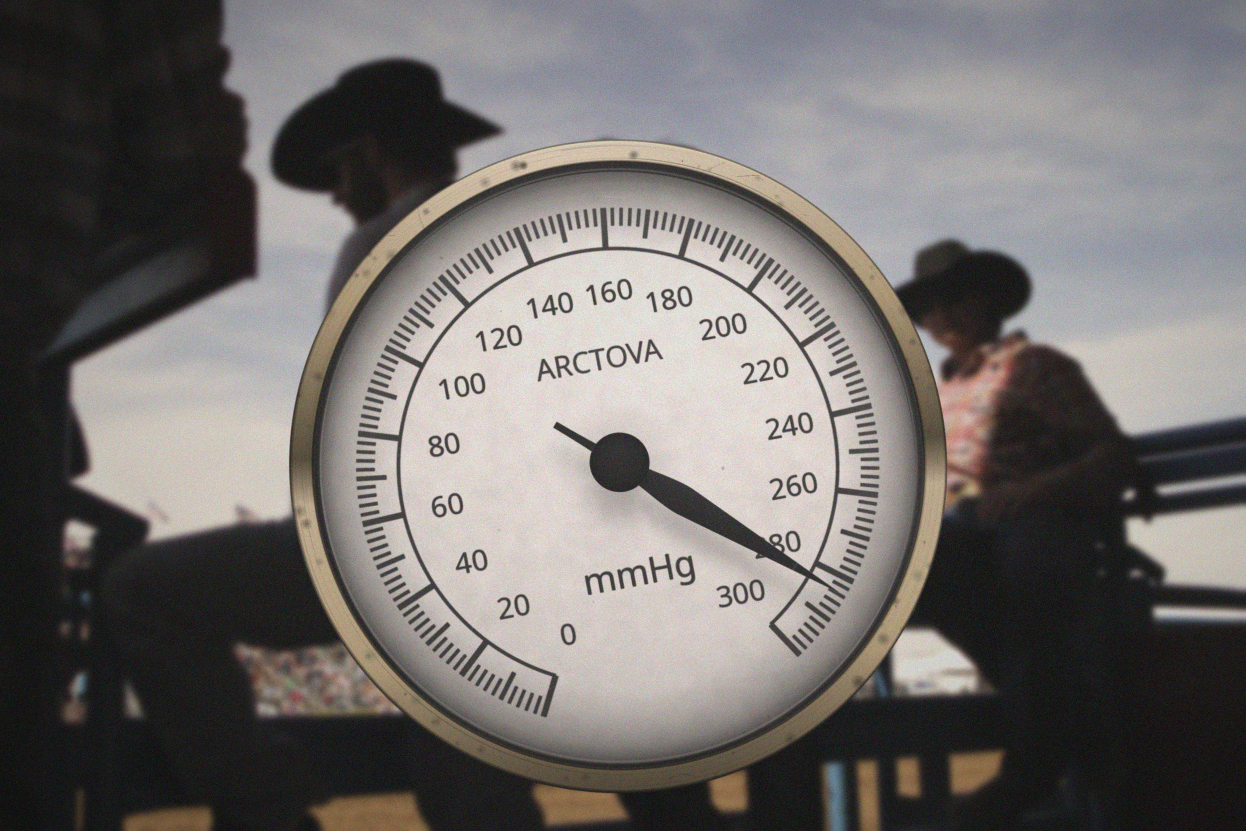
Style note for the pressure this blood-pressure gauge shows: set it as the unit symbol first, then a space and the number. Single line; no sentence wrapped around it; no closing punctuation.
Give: mmHg 284
